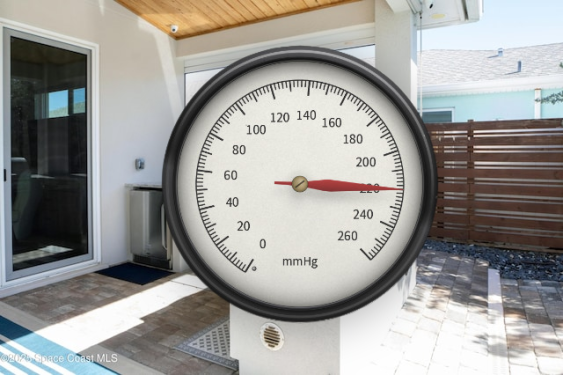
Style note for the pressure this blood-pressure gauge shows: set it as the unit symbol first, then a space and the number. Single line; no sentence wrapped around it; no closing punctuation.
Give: mmHg 220
